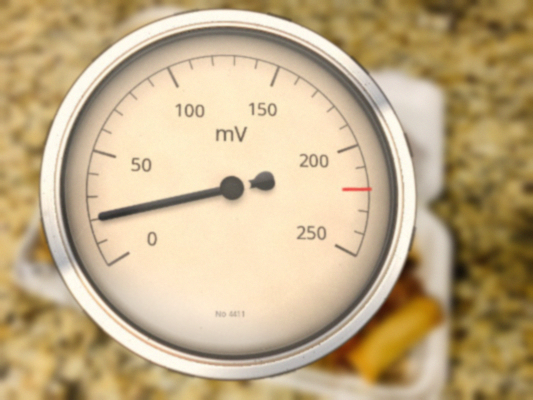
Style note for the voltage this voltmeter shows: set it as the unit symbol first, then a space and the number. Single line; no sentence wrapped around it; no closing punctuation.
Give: mV 20
